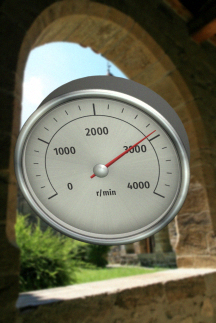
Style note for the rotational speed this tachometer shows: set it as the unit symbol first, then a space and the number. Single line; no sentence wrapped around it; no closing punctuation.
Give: rpm 2900
